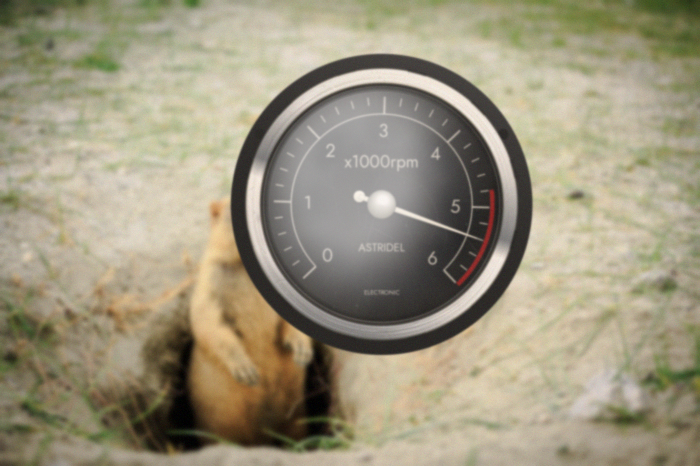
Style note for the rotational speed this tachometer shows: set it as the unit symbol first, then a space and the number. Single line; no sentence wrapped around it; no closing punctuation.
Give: rpm 5400
